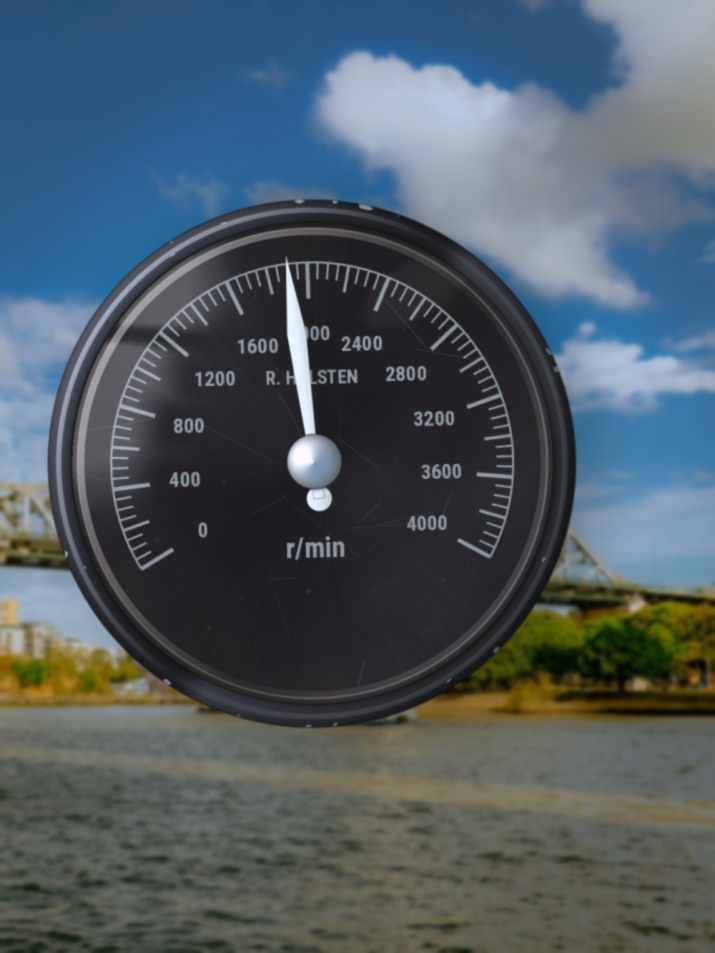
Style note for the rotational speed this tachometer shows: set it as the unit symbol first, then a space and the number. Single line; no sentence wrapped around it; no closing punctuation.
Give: rpm 1900
